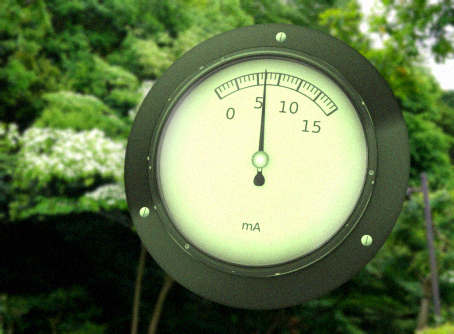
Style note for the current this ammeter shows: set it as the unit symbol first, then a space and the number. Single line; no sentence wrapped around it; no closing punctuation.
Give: mA 6
